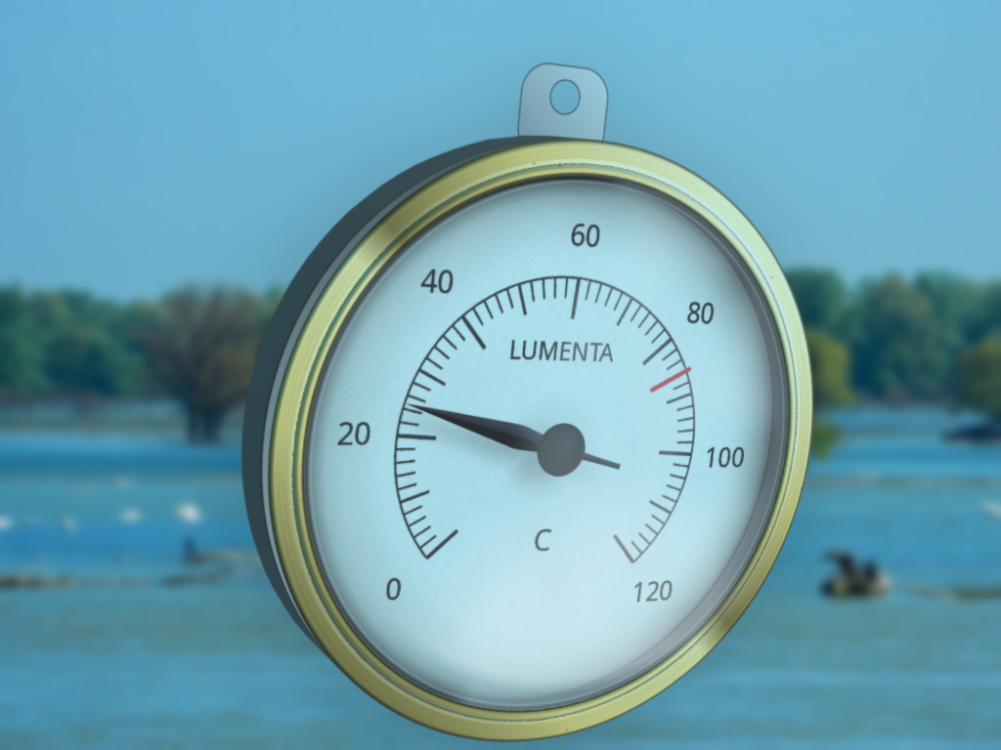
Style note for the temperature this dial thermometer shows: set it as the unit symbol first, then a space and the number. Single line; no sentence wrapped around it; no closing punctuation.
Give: °C 25
